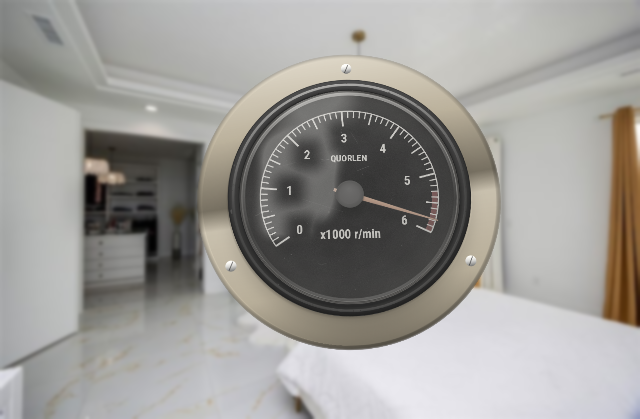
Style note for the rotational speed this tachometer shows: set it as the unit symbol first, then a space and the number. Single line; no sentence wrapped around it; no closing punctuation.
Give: rpm 5800
